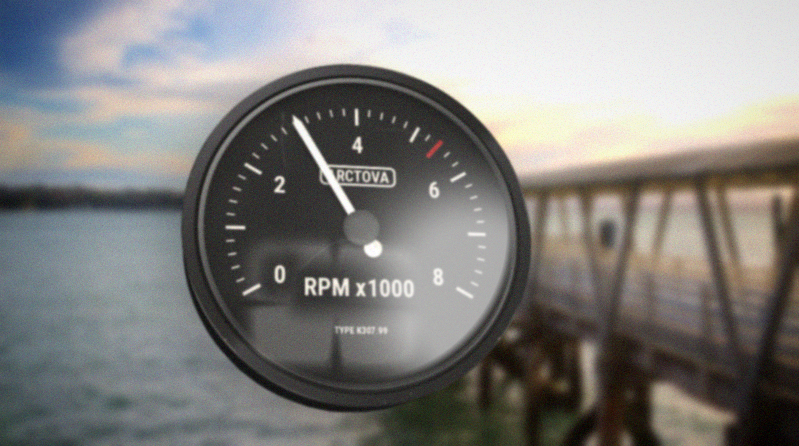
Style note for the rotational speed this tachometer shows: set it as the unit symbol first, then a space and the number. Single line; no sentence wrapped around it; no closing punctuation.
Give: rpm 3000
